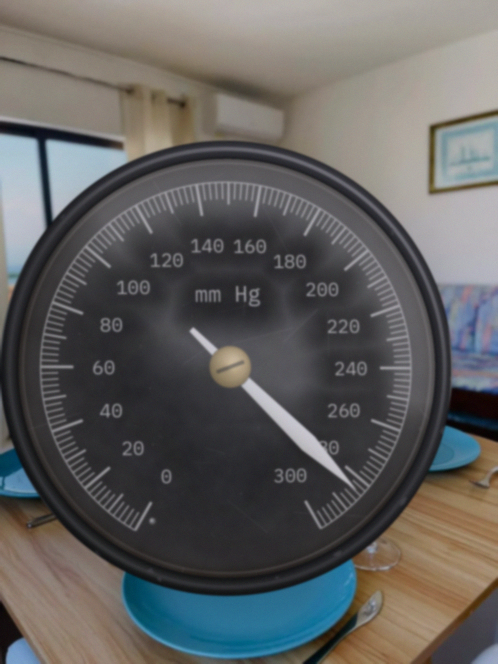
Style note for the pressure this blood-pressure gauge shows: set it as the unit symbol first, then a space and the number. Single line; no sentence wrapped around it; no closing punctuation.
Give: mmHg 284
